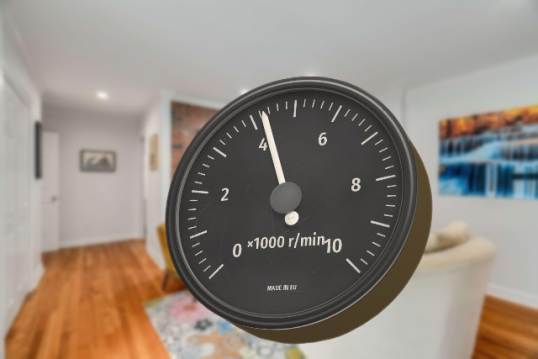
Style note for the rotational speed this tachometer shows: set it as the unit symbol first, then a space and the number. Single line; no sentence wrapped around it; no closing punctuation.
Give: rpm 4300
